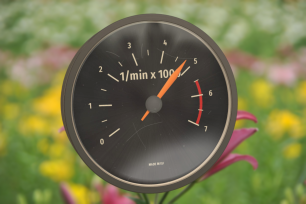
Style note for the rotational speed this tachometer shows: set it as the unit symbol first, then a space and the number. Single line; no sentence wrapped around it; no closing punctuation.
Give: rpm 4750
